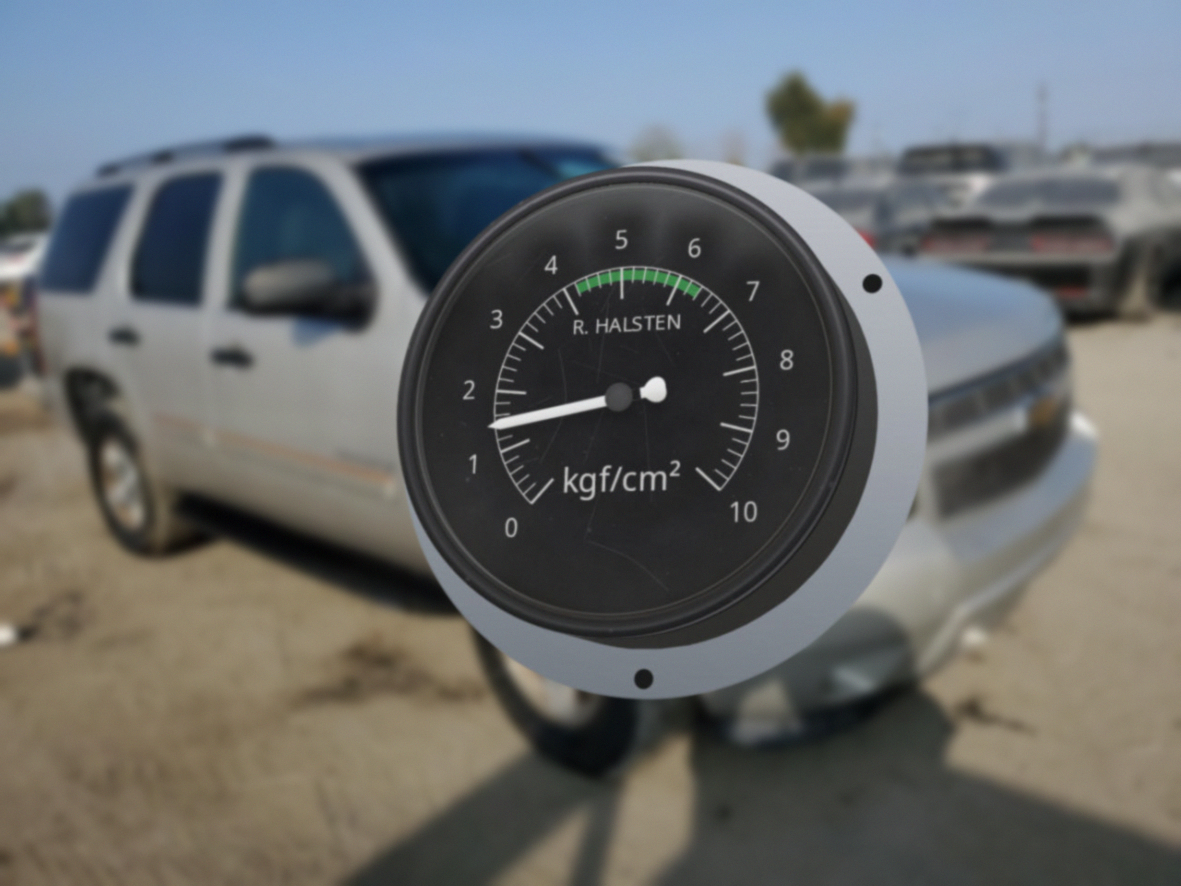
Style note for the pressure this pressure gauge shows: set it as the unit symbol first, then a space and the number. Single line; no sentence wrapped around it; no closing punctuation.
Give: kg/cm² 1.4
